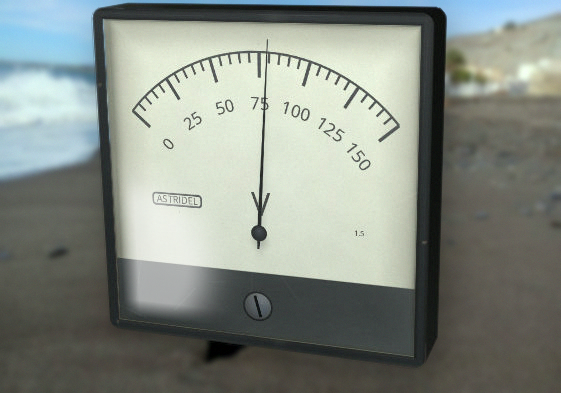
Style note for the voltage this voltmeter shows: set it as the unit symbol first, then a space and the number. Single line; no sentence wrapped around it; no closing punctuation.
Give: V 80
